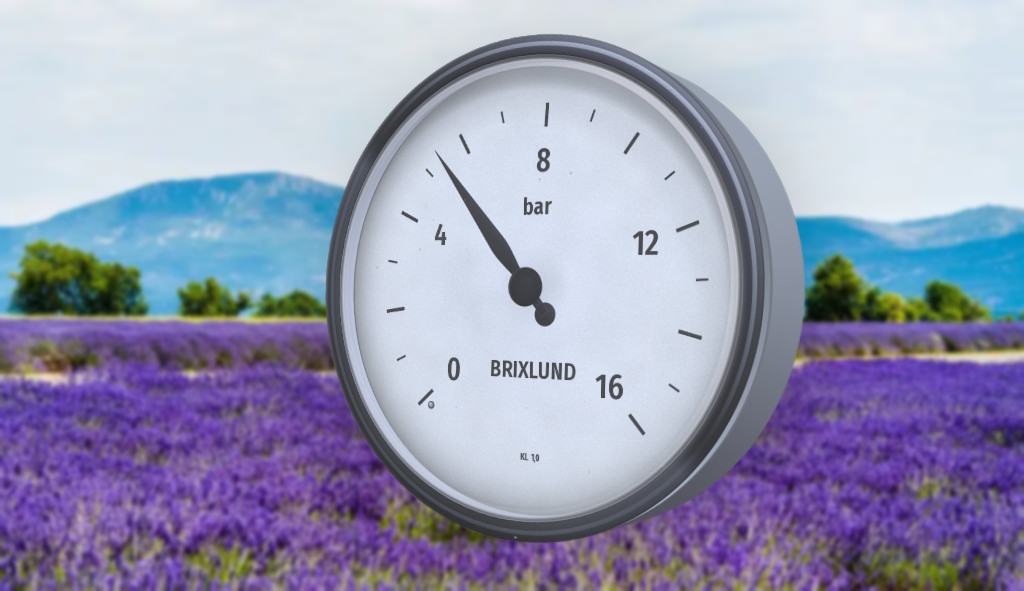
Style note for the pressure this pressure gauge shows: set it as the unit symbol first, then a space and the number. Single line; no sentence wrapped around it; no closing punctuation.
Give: bar 5.5
